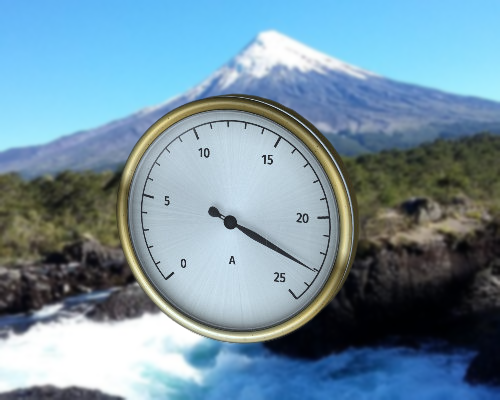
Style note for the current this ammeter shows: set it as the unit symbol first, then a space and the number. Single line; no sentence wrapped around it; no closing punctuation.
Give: A 23
